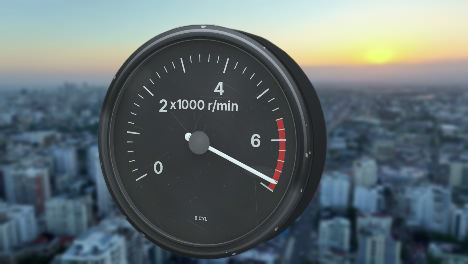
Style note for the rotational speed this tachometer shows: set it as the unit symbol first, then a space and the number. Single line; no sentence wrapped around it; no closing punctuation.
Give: rpm 6800
